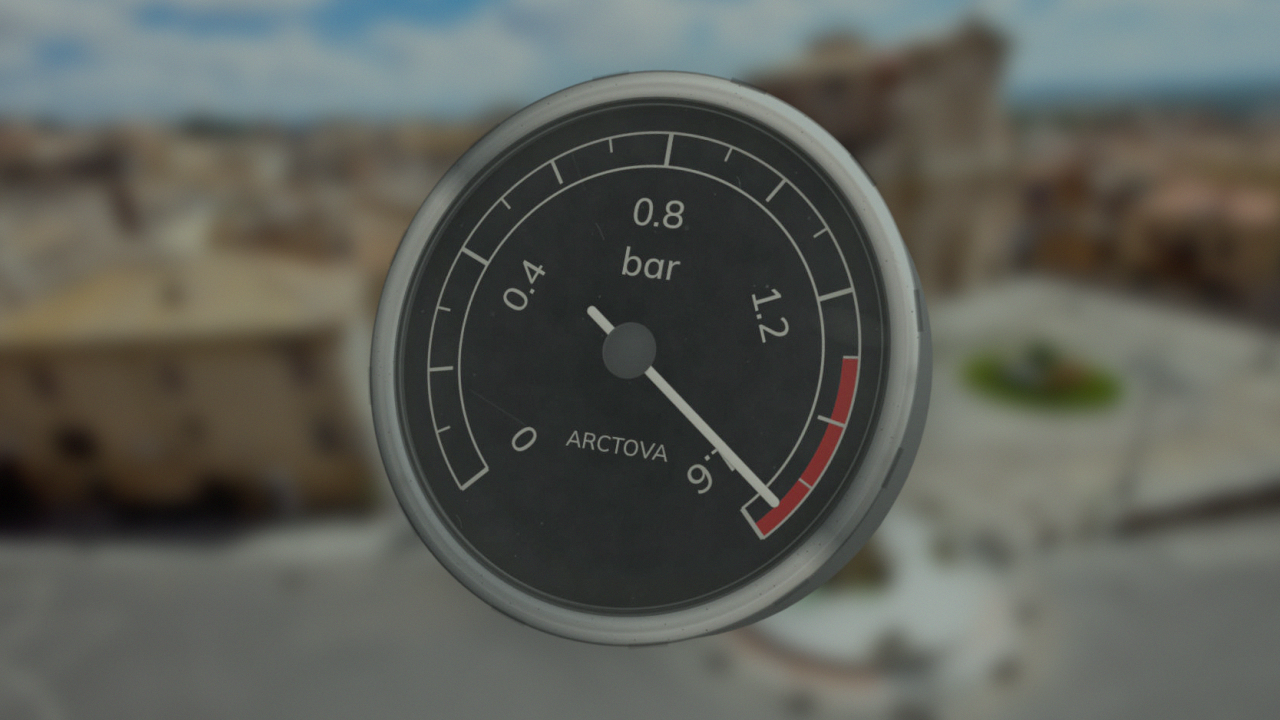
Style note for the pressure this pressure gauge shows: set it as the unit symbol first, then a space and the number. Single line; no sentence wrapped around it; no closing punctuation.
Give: bar 1.55
